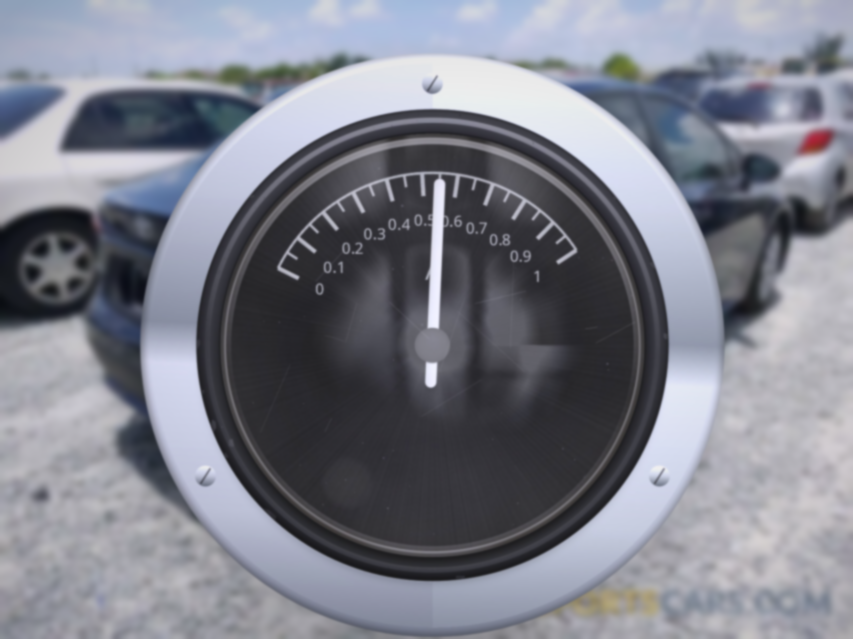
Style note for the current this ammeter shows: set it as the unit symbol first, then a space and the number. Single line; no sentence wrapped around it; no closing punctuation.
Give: A 0.55
